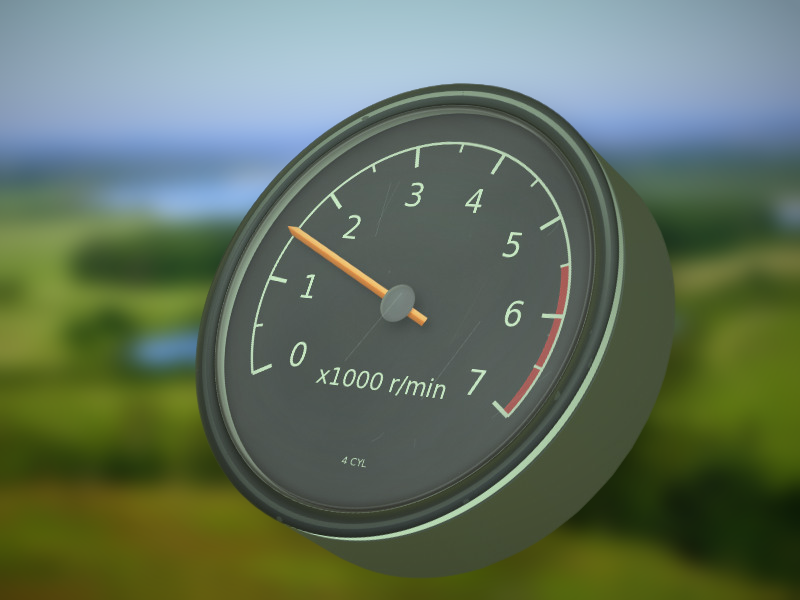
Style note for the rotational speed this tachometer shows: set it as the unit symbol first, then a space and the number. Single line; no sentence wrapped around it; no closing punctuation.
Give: rpm 1500
